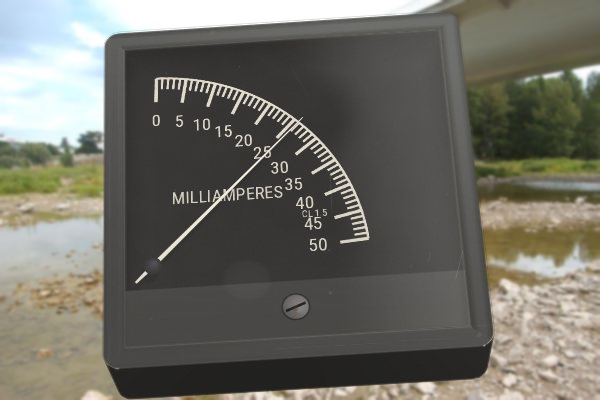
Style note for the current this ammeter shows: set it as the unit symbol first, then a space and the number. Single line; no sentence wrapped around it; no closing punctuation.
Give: mA 26
